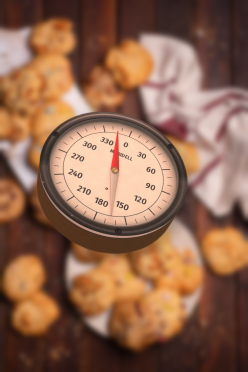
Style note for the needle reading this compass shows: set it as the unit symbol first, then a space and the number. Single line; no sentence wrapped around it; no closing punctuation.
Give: ° 345
